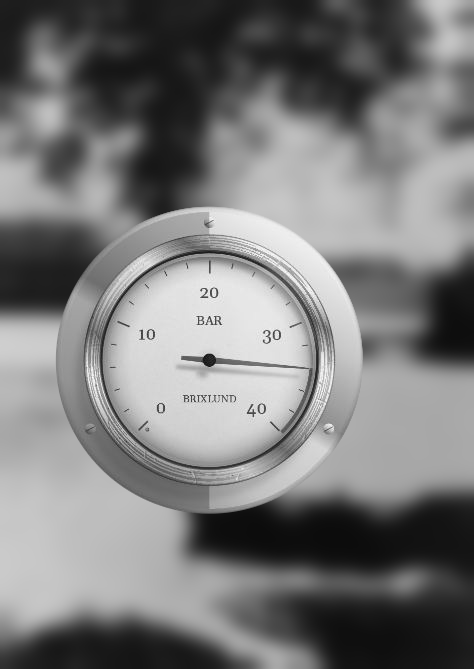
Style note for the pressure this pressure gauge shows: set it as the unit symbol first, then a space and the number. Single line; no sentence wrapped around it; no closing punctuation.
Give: bar 34
